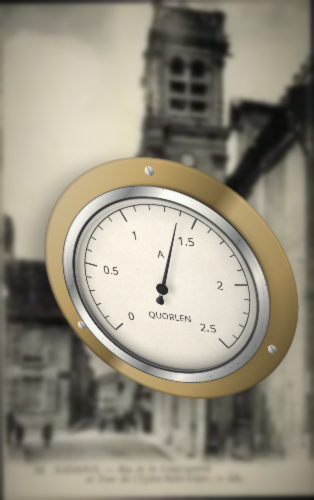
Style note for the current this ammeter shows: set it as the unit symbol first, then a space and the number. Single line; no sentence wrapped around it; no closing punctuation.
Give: A 1.4
